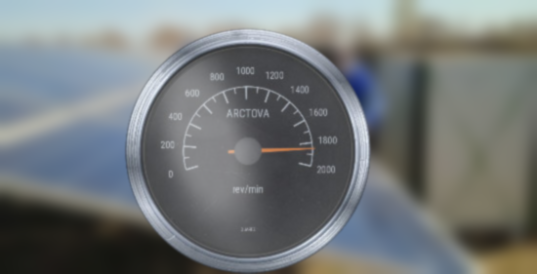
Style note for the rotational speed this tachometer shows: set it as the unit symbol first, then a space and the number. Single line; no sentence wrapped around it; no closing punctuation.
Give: rpm 1850
